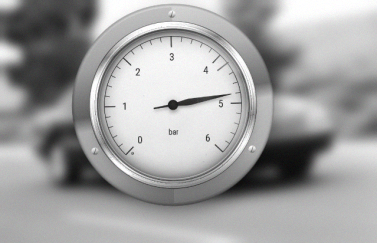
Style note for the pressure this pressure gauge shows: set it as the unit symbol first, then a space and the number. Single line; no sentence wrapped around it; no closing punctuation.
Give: bar 4.8
